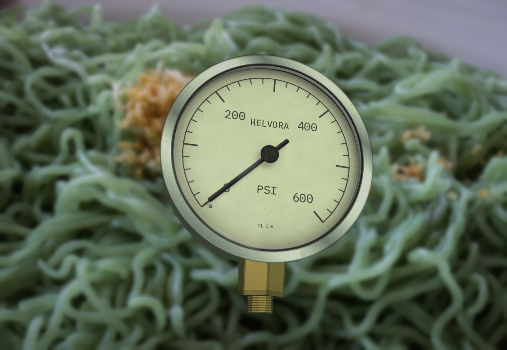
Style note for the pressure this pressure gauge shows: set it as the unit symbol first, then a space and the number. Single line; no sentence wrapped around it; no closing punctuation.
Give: psi 0
